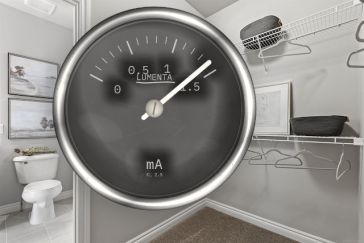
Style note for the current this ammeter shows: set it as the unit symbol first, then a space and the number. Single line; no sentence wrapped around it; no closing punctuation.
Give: mA 1.4
